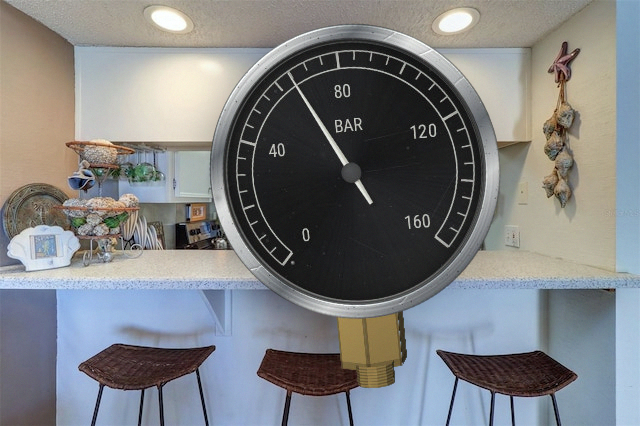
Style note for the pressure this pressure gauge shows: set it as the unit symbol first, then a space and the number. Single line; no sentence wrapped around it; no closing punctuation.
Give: bar 65
